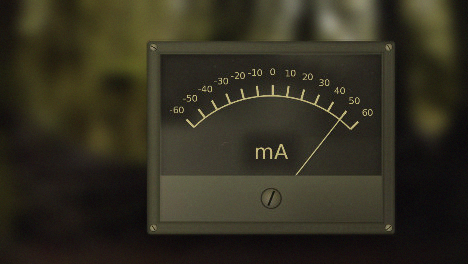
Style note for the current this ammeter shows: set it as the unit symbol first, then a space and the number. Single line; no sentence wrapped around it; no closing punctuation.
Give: mA 50
